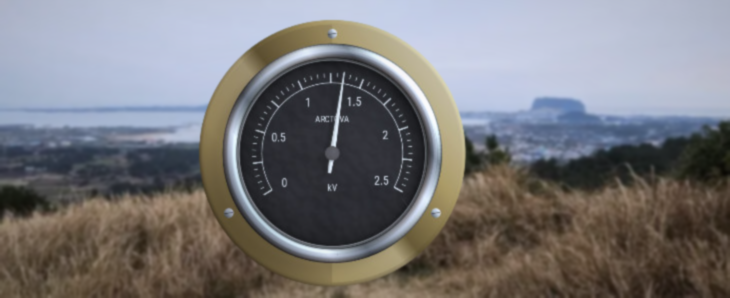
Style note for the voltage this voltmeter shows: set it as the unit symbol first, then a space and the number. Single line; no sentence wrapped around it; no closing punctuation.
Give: kV 1.35
